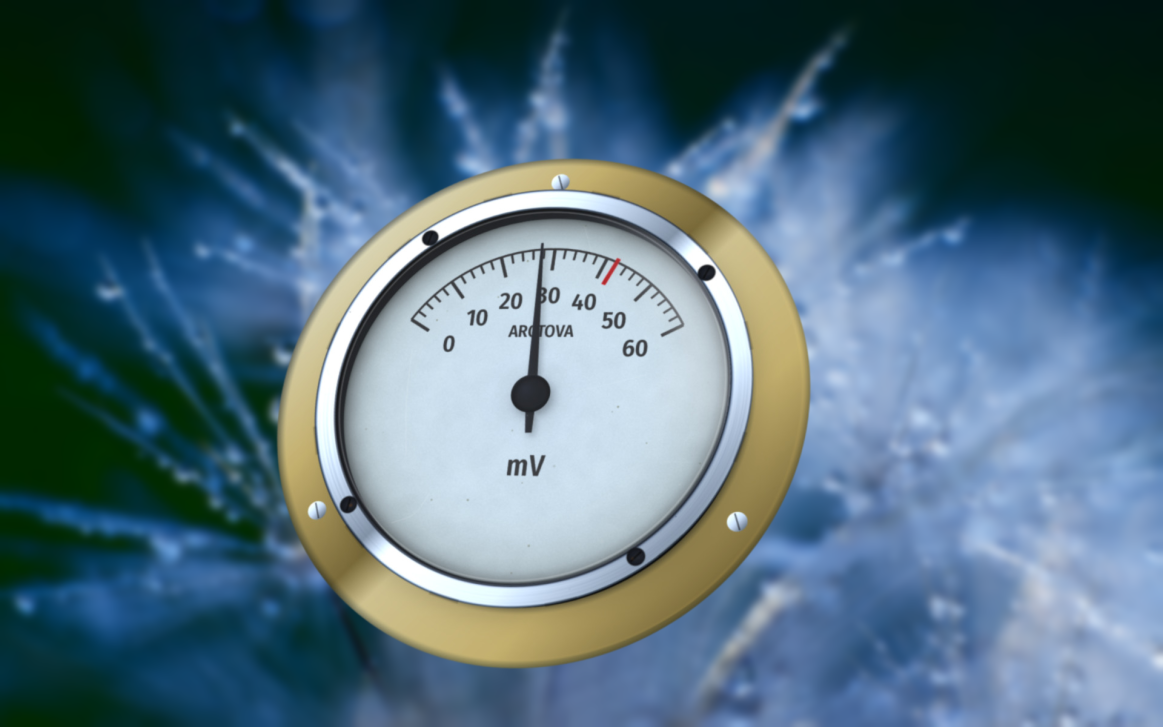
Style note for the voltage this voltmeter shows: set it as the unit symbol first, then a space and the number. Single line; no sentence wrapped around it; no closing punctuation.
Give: mV 28
